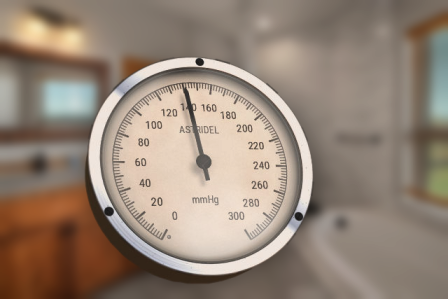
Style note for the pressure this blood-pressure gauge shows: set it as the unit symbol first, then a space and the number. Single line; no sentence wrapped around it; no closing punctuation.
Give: mmHg 140
